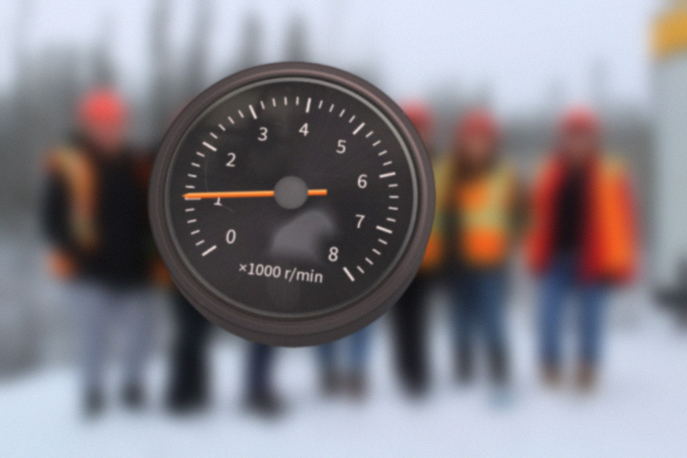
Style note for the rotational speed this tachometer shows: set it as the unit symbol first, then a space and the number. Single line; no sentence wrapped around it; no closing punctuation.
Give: rpm 1000
